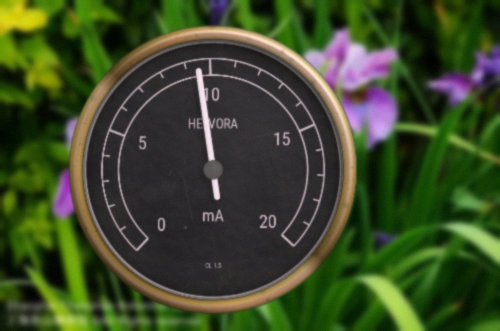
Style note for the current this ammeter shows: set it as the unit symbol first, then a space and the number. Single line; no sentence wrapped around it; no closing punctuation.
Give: mA 9.5
